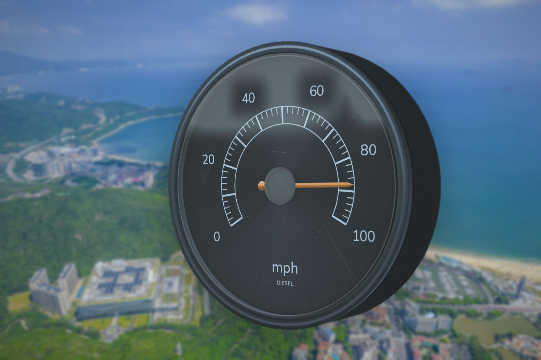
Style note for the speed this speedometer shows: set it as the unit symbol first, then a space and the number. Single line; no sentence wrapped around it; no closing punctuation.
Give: mph 88
